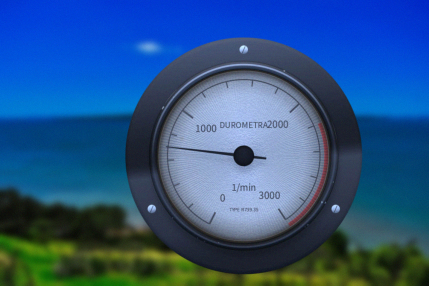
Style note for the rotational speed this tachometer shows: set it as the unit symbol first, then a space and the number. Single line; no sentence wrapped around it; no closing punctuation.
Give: rpm 700
